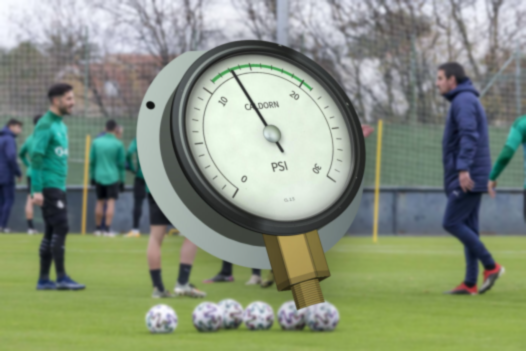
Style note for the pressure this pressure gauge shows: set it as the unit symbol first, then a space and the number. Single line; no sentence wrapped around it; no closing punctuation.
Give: psi 13
